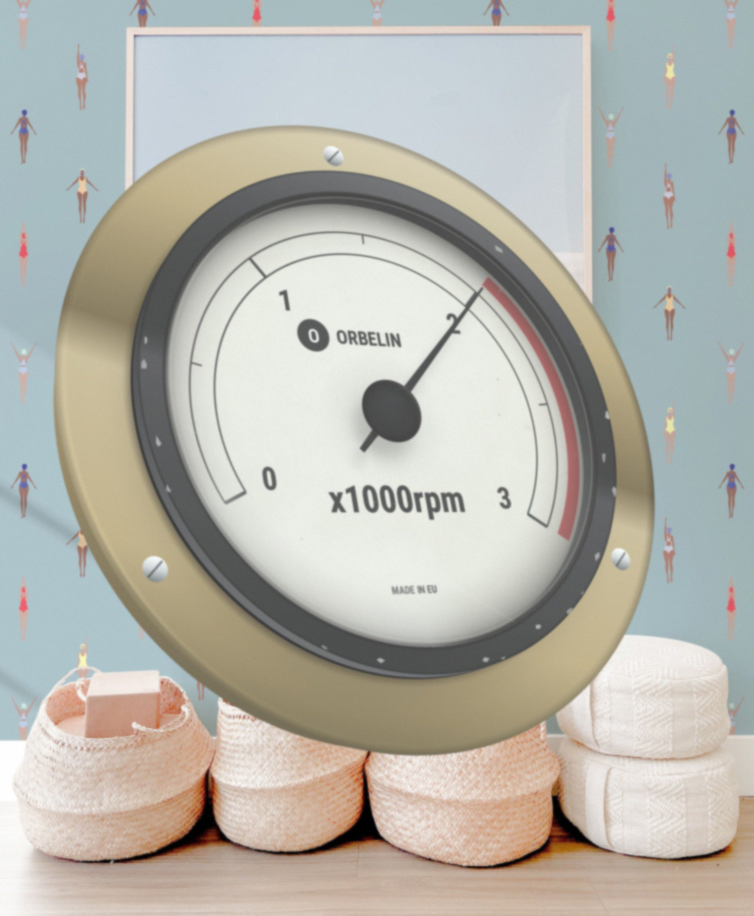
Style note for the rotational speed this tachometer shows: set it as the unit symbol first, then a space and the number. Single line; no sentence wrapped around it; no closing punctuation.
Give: rpm 2000
